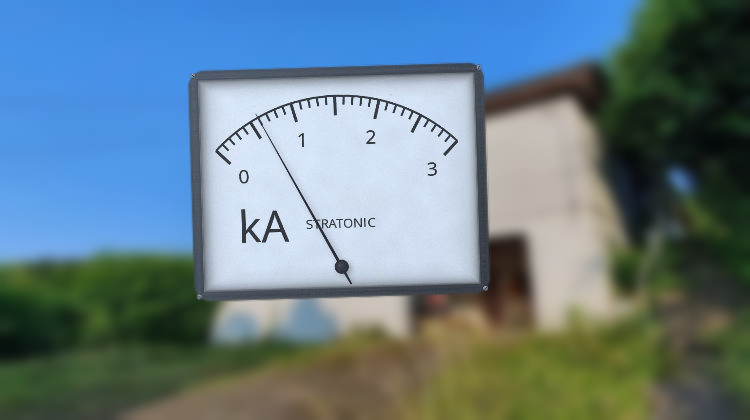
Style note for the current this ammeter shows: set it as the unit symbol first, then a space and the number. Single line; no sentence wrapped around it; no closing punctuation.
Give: kA 0.6
